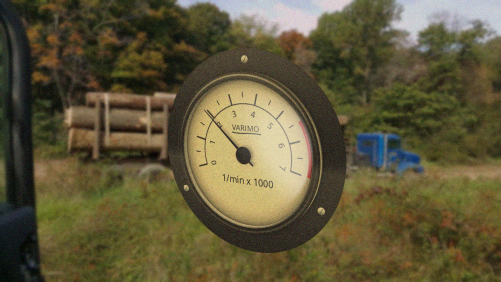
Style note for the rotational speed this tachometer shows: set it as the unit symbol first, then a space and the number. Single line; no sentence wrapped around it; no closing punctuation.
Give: rpm 2000
